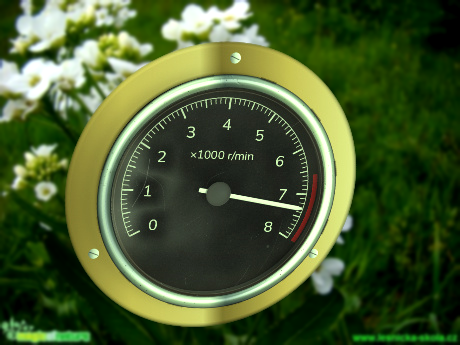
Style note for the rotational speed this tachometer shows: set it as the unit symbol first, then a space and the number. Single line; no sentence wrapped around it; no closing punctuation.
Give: rpm 7300
